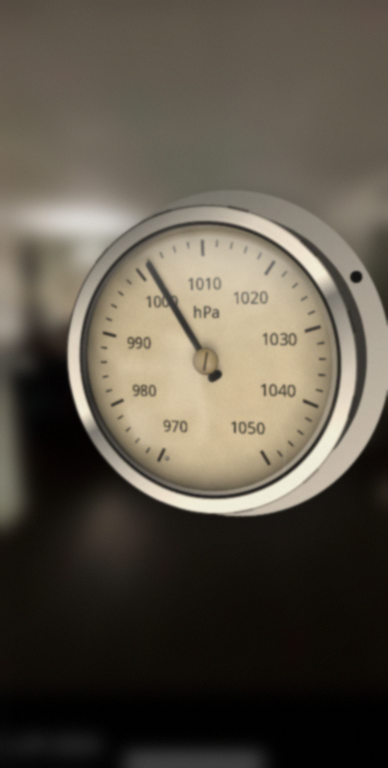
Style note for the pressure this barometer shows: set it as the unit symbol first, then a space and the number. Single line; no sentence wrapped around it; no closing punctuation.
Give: hPa 1002
